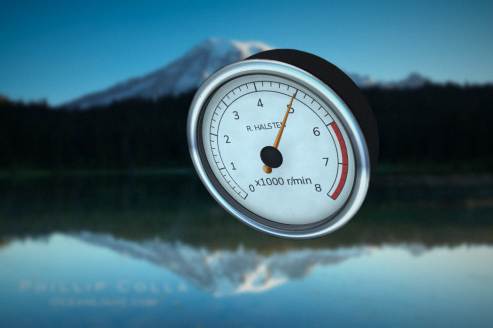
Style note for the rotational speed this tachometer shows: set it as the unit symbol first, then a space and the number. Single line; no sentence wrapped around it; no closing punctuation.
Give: rpm 5000
